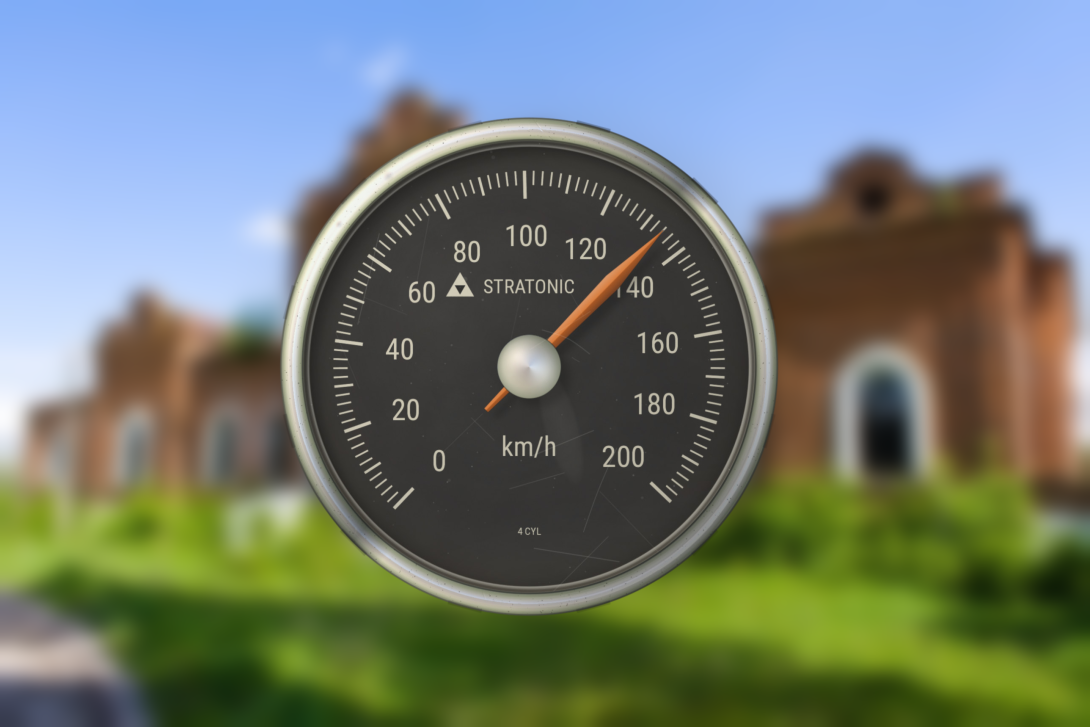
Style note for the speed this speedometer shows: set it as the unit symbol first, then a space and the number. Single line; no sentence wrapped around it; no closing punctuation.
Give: km/h 134
